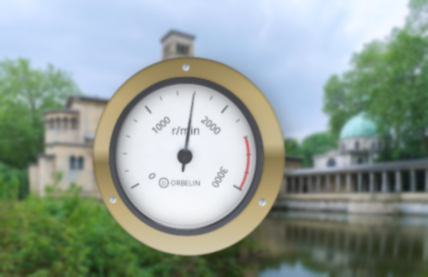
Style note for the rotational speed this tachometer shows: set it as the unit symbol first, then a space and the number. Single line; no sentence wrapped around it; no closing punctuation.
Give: rpm 1600
